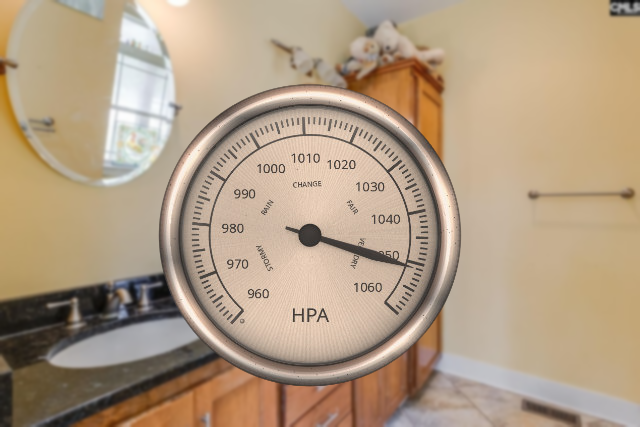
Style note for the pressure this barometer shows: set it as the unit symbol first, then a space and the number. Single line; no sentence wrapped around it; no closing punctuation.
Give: hPa 1051
